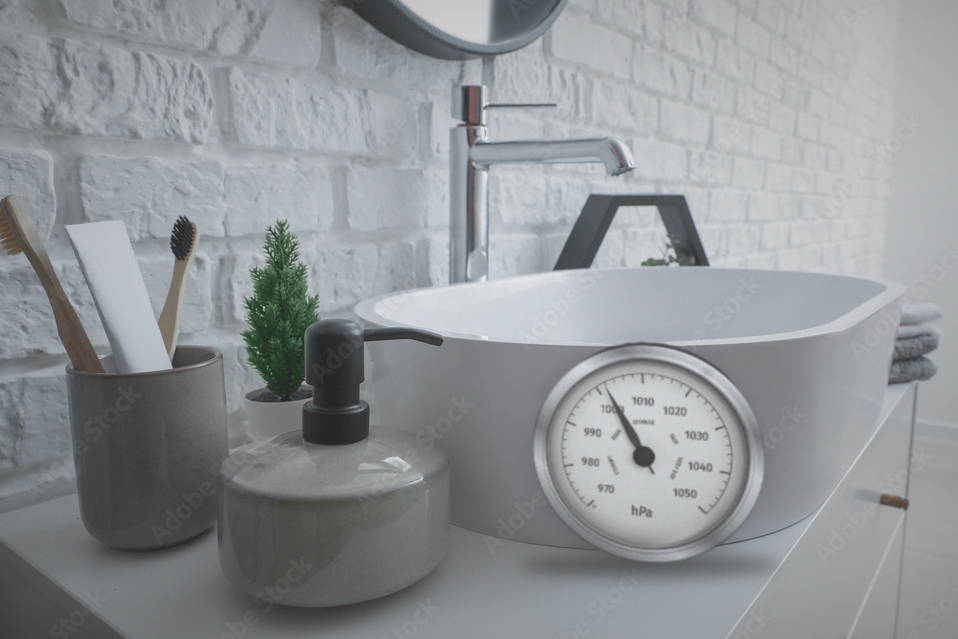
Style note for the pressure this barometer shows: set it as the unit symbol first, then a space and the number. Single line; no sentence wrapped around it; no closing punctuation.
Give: hPa 1002
